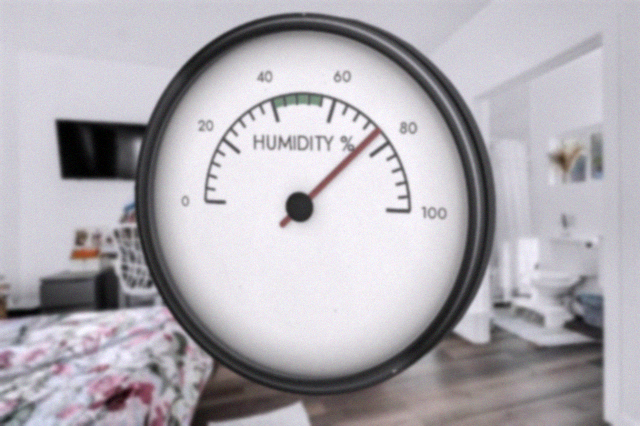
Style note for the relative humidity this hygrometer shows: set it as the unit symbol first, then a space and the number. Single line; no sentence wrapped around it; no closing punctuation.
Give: % 76
